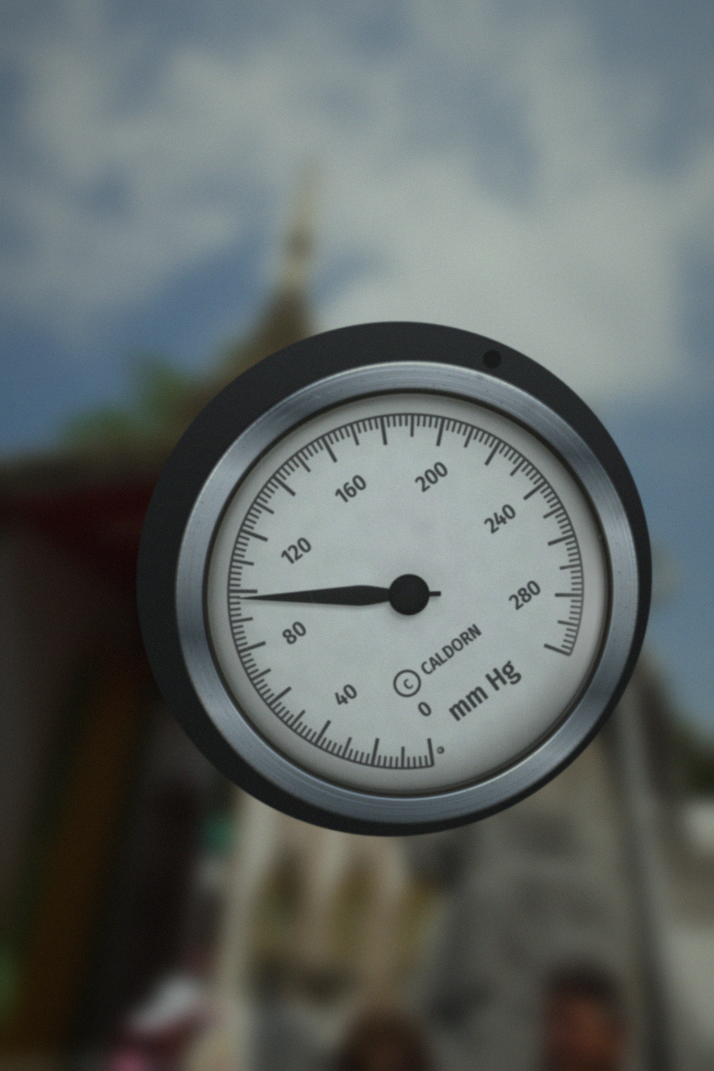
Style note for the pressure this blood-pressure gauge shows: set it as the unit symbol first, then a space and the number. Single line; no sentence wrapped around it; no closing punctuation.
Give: mmHg 98
